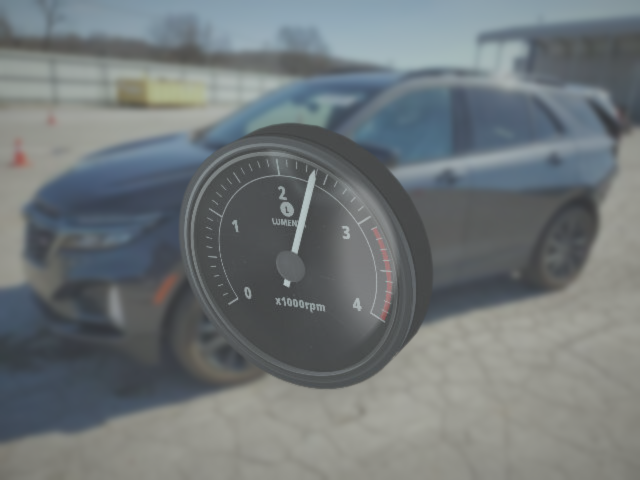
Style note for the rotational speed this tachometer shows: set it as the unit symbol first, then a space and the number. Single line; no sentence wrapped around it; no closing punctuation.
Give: rpm 2400
